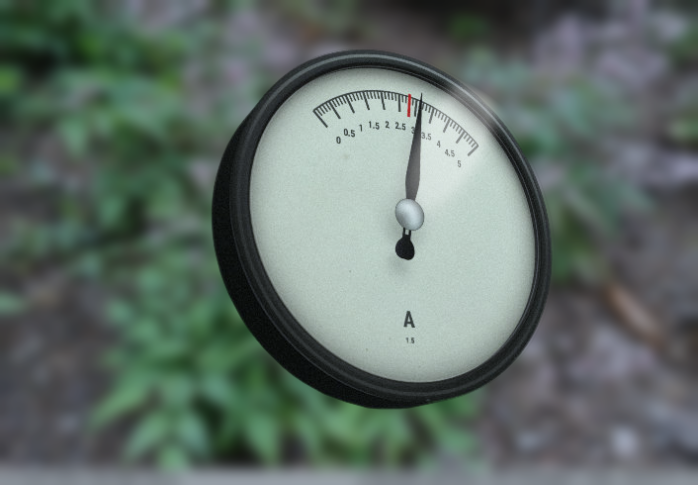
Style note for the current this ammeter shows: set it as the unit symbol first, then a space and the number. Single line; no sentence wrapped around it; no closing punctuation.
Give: A 3
